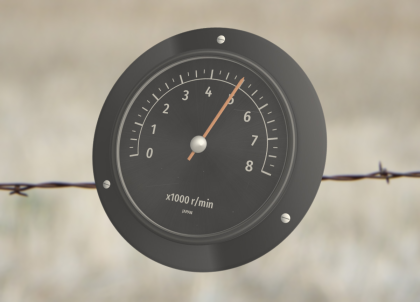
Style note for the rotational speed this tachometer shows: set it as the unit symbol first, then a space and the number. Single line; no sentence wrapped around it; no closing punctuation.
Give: rpm 5000
